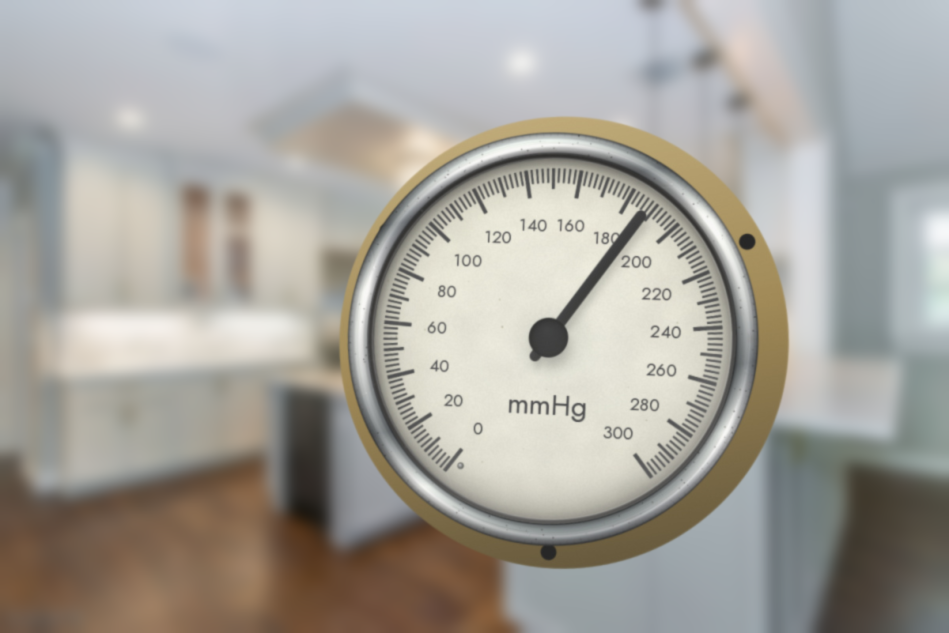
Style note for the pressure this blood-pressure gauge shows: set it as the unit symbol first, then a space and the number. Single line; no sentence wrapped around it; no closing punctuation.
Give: mmHg 188
